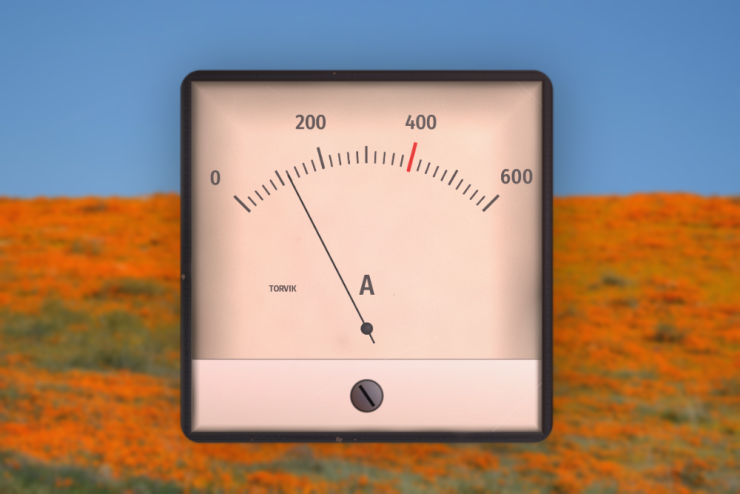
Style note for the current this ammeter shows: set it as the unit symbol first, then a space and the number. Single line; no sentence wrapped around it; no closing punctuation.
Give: A 120
